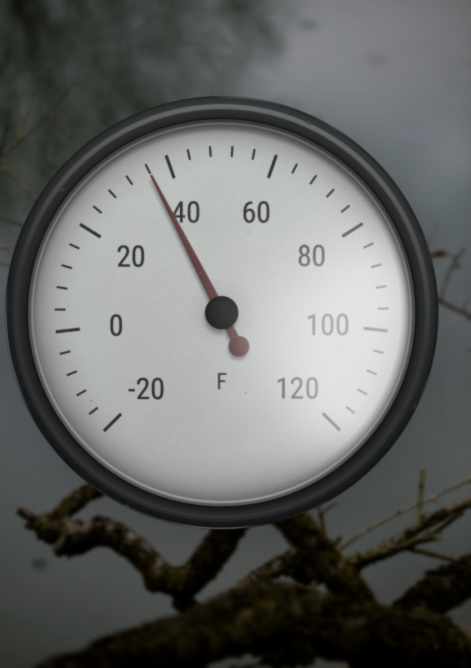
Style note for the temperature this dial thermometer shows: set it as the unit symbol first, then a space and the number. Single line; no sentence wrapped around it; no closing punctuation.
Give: °F 36
